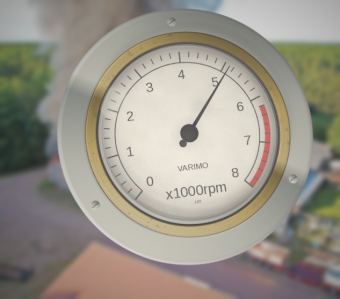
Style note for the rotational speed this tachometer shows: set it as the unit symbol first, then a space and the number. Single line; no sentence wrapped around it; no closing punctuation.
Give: rpm 5100
